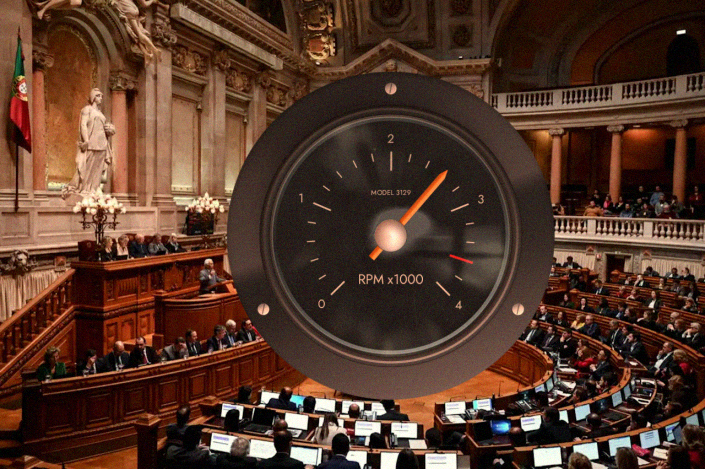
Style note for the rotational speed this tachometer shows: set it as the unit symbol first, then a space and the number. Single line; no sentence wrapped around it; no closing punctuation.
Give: rpm 2600
